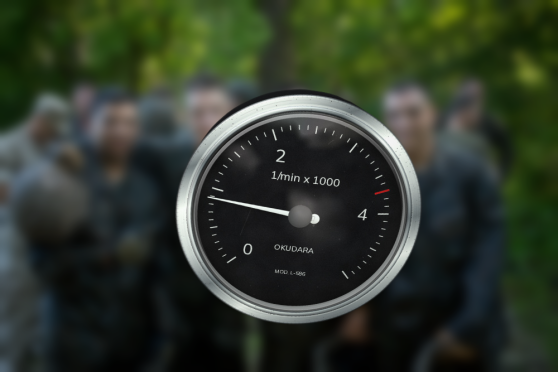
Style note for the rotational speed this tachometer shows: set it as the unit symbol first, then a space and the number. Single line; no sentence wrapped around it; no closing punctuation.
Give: rpm 900
